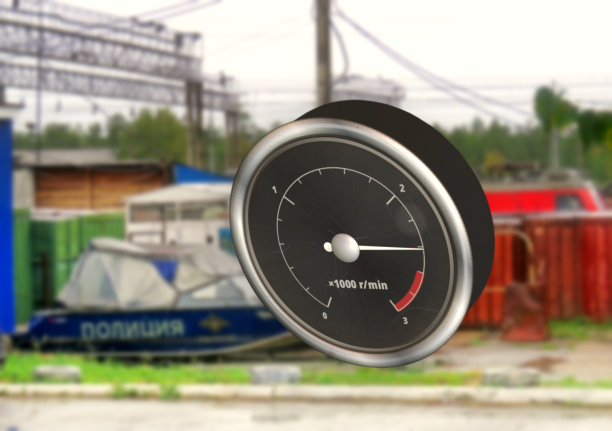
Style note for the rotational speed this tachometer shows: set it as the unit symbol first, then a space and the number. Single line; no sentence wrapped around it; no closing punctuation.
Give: rpm 2400
